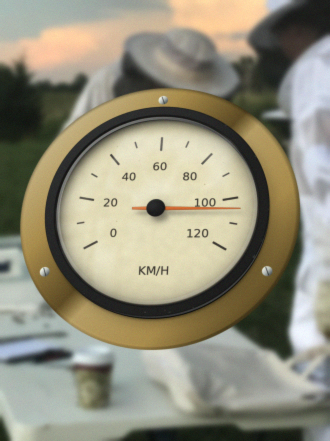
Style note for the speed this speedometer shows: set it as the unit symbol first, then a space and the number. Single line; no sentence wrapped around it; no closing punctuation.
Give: km/h 105
